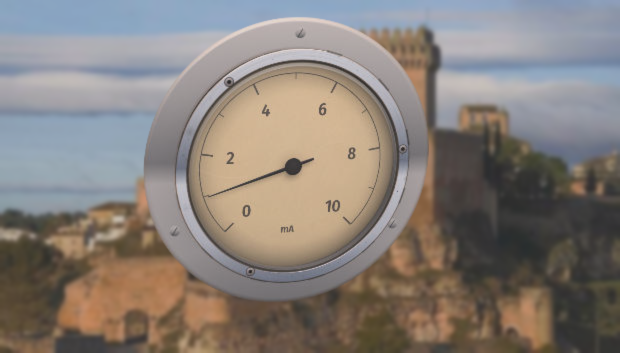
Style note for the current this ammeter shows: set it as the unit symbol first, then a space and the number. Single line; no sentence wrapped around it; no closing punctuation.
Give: mA 1
